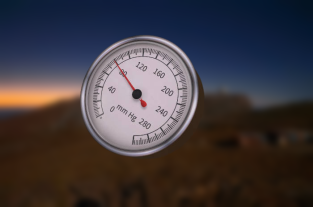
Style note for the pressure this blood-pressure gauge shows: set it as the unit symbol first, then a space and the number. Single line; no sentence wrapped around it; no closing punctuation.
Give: mmHg 80
